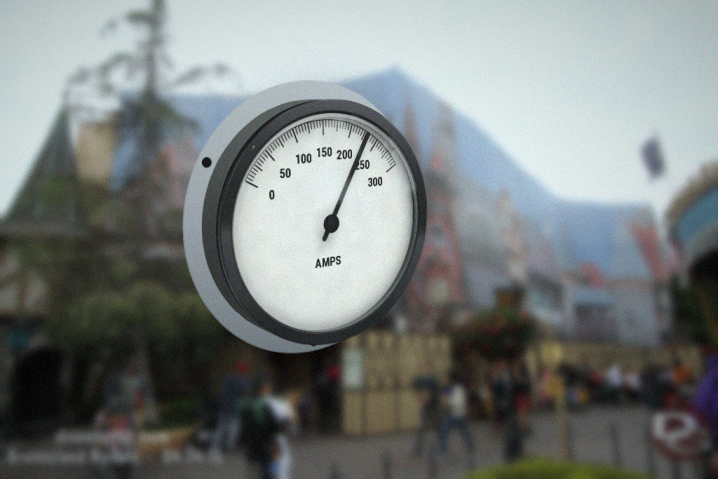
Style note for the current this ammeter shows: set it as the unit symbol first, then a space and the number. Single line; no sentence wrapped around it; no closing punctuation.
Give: A 225
